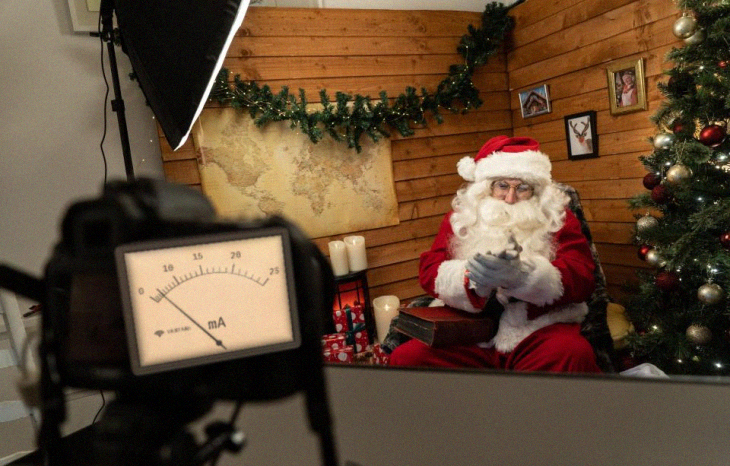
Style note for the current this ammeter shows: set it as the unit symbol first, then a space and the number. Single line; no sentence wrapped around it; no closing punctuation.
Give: mA 5
